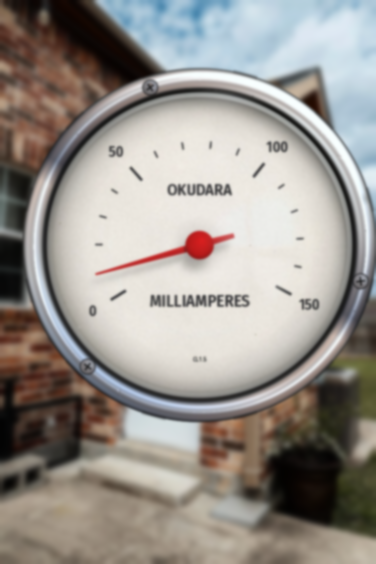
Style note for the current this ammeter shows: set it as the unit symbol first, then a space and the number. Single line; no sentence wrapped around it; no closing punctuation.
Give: mA 10
